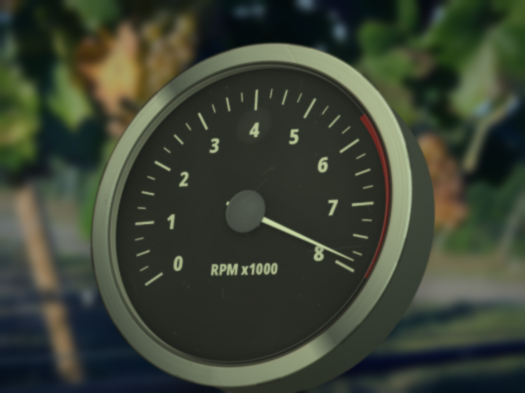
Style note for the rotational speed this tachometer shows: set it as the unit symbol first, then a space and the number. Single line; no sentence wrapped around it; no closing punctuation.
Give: rpm 7875
